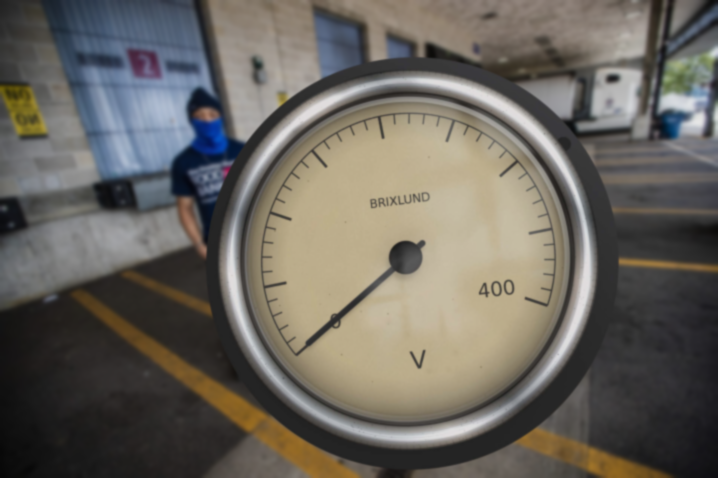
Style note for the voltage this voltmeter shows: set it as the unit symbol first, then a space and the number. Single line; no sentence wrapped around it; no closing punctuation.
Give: V 0
